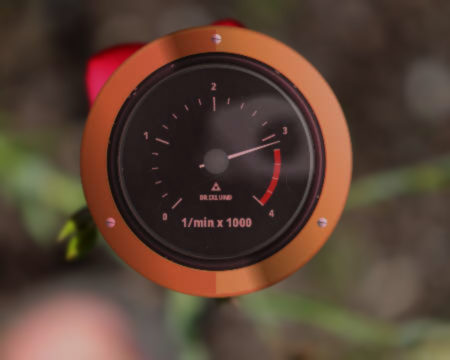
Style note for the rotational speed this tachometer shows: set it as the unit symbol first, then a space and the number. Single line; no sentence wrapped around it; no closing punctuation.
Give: rpm 3100
